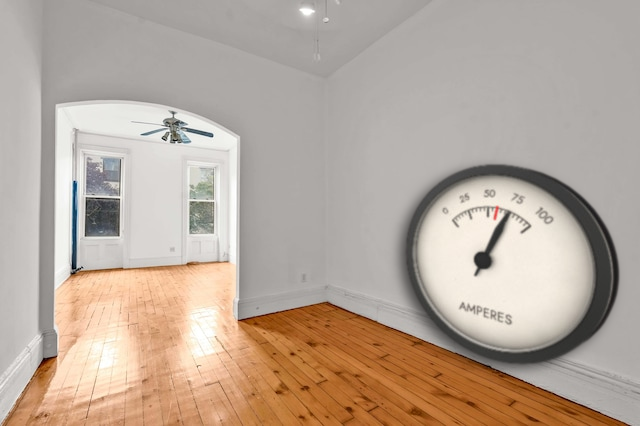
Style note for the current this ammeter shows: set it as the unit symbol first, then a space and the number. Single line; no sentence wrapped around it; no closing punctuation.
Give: A 75
